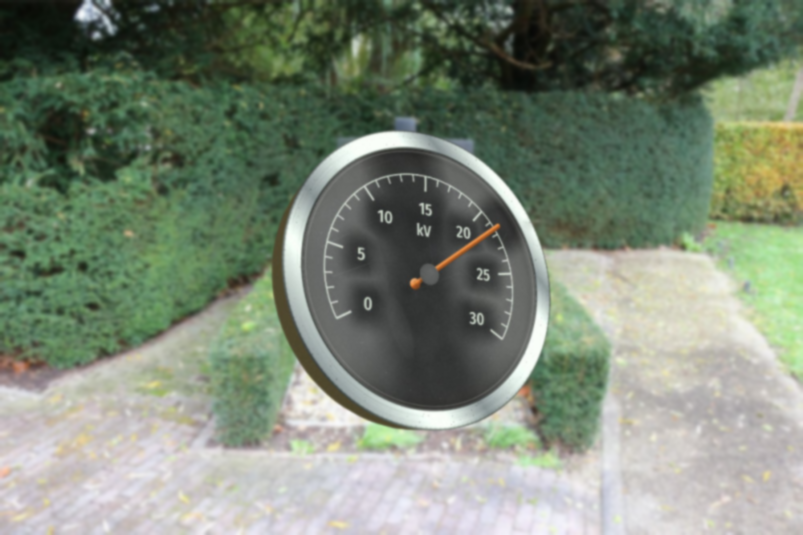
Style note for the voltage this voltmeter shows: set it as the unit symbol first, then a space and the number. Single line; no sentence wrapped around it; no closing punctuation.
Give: kV 21.5
